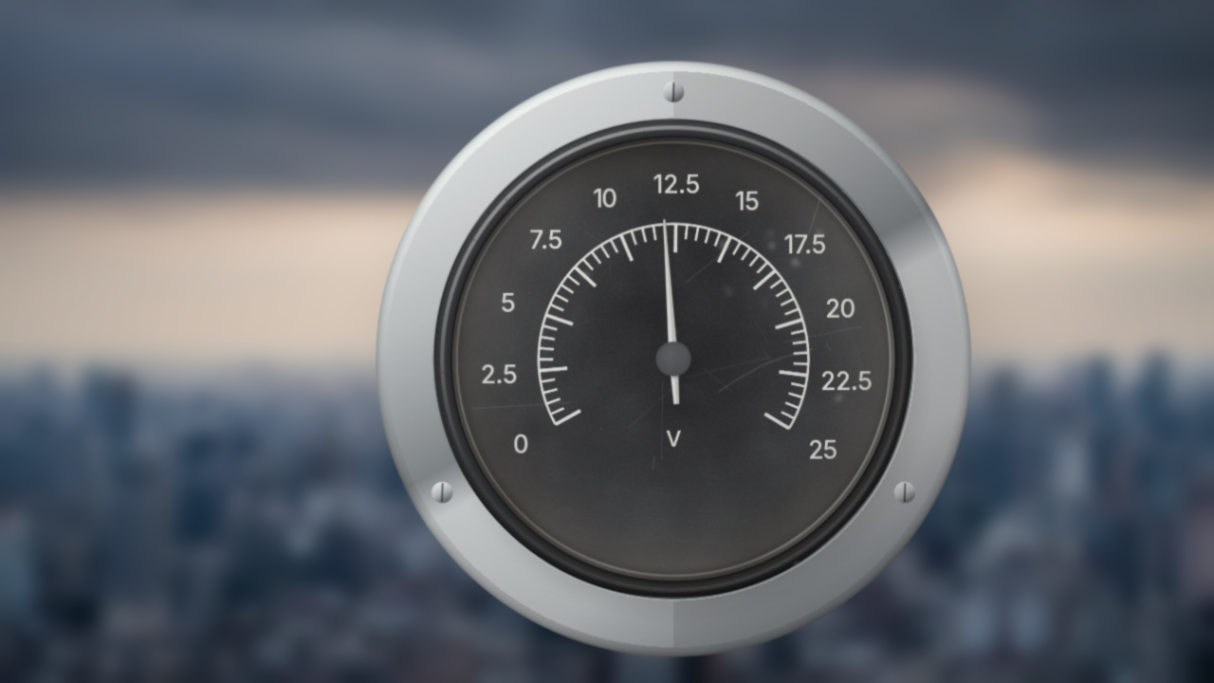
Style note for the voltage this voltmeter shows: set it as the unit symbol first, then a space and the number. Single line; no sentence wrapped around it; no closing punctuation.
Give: V 12
